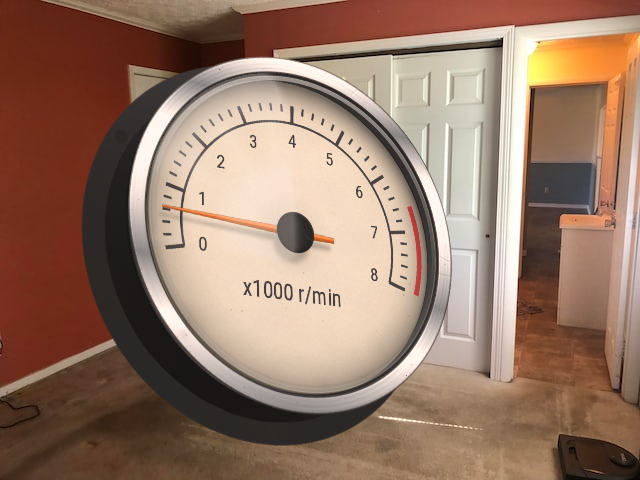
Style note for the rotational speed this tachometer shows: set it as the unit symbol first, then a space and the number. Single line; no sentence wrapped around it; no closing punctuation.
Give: rpm 600
